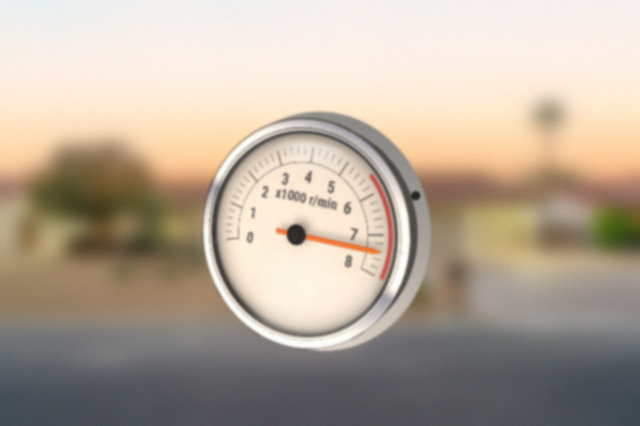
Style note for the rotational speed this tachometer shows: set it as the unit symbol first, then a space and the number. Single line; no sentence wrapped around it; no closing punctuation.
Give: rpm 7400
